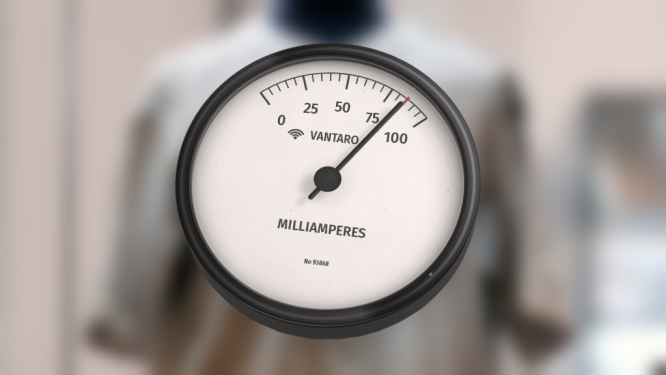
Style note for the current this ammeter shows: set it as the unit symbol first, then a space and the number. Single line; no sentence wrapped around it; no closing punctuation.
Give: mA 85
